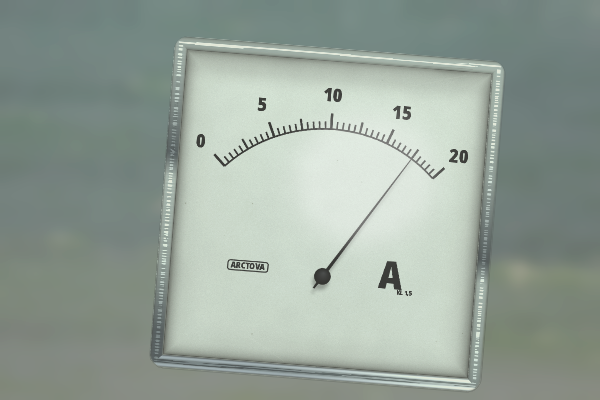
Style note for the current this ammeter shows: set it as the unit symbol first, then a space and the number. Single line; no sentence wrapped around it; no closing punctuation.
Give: A 17.5
